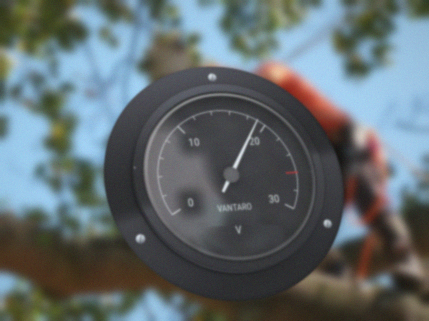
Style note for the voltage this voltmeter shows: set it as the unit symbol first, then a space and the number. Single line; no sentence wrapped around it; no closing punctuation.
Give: V 19
